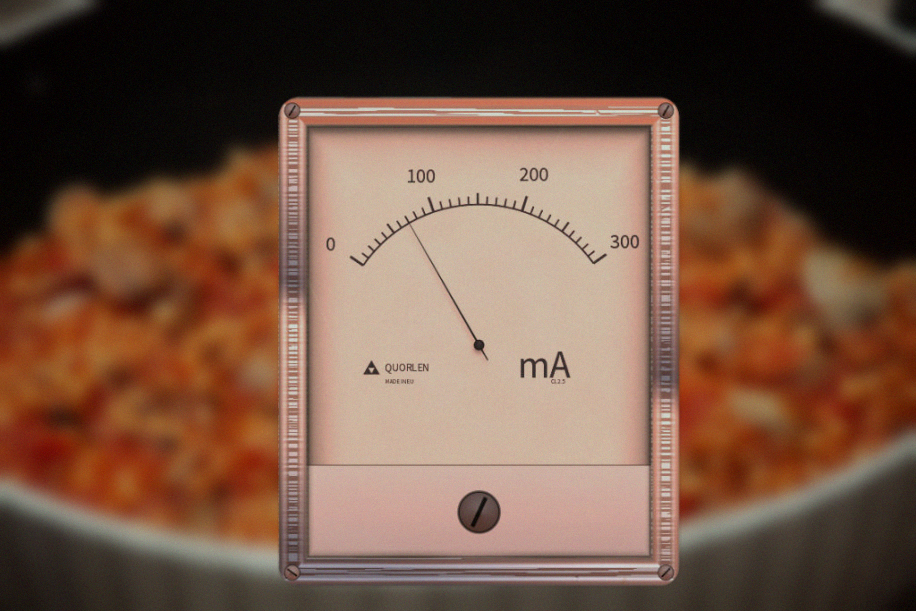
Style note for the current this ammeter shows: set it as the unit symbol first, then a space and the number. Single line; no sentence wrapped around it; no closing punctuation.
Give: mA 70
